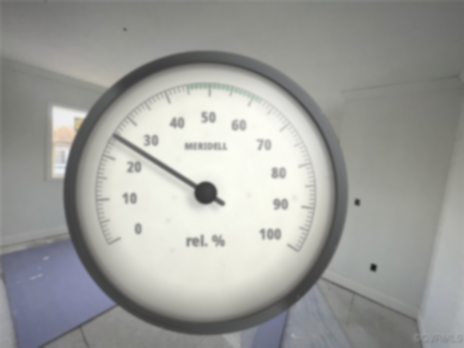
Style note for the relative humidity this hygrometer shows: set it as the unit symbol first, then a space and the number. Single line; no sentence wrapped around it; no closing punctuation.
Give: % 25
